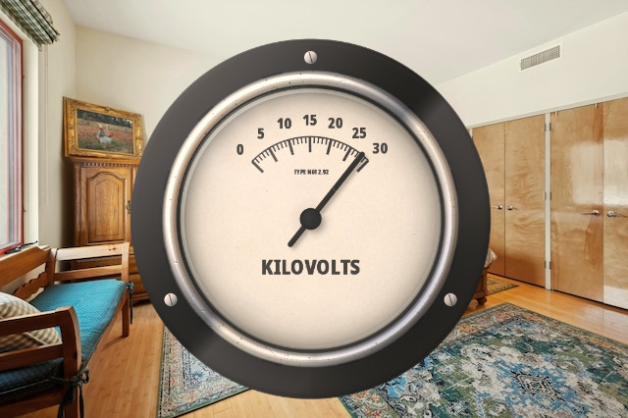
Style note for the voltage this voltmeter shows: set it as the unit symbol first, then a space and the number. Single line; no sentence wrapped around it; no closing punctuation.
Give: kV 28
